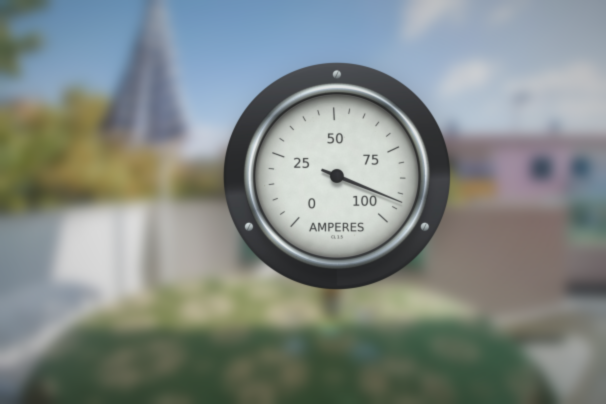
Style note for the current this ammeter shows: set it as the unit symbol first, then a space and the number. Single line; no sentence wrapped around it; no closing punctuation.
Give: A 92.5
